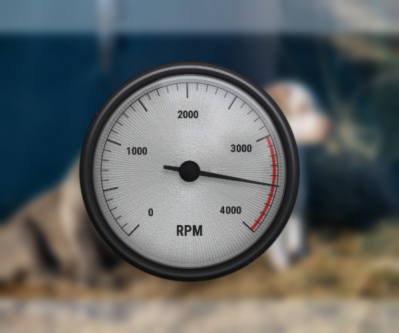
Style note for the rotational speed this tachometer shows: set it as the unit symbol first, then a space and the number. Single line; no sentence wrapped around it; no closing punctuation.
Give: rpm 3500
